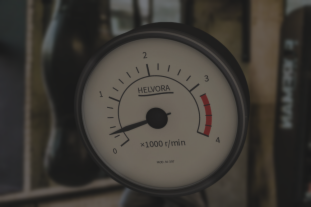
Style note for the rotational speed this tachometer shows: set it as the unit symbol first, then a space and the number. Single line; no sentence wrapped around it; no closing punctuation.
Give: rpm 300
